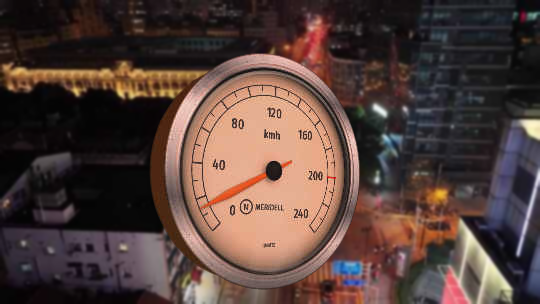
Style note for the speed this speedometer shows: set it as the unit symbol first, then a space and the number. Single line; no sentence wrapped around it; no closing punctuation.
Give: km/h 15
